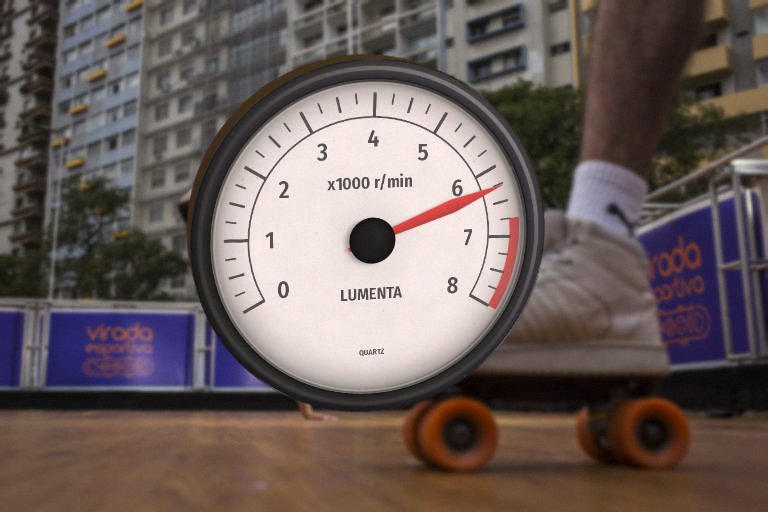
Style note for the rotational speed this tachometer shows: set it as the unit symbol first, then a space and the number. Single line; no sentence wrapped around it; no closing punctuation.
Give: rpm 6250
